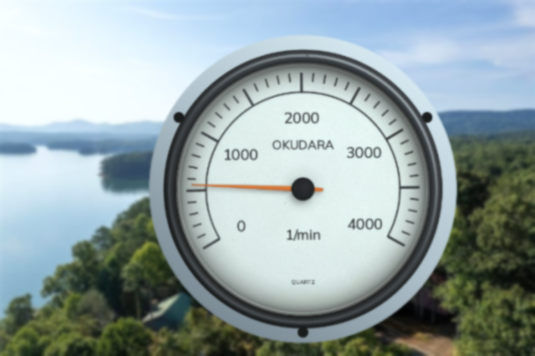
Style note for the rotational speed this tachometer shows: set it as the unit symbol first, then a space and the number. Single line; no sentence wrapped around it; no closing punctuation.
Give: rpm 550
